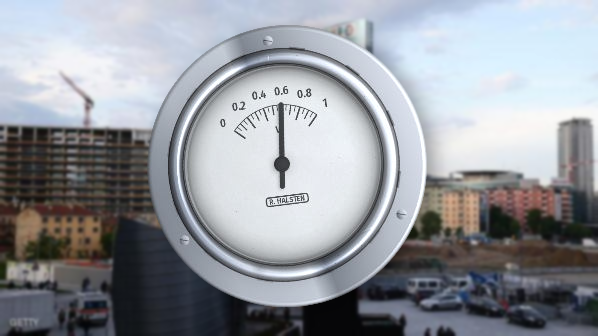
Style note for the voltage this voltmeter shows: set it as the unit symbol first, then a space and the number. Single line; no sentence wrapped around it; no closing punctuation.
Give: V 0.6
